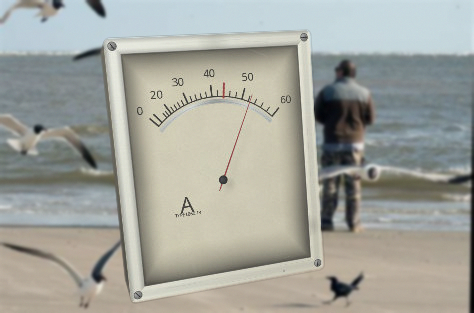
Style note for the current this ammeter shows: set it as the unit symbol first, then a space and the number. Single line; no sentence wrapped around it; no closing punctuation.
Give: A 52
